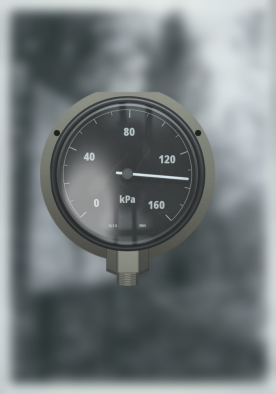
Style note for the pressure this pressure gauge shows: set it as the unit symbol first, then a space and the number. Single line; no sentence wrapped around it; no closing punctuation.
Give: kPa 135
